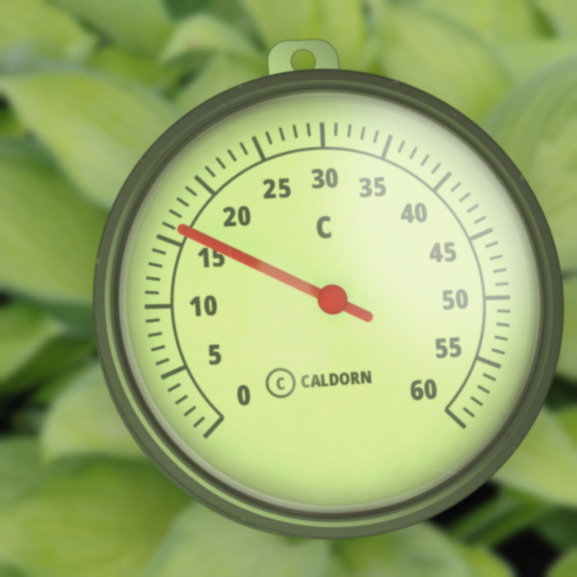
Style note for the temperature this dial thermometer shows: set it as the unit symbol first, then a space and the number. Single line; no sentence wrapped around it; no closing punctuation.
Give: °C 16
